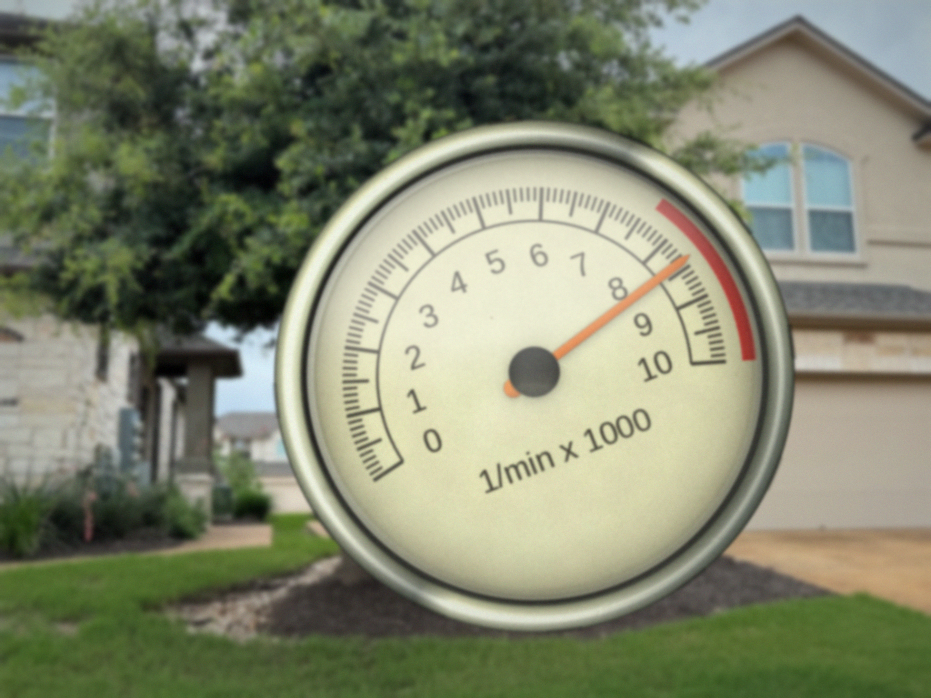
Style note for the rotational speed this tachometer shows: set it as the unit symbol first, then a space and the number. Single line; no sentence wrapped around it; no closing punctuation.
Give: rpm 8400
